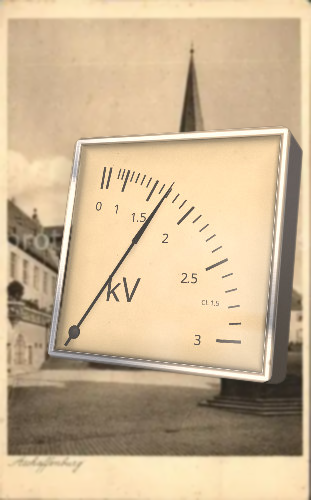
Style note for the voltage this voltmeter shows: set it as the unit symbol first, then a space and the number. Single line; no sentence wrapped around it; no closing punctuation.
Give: kV 1.7
